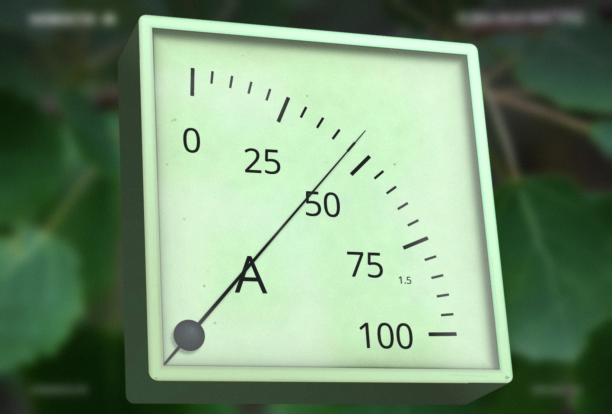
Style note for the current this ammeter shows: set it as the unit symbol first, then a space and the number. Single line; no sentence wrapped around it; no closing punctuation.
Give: A 45
